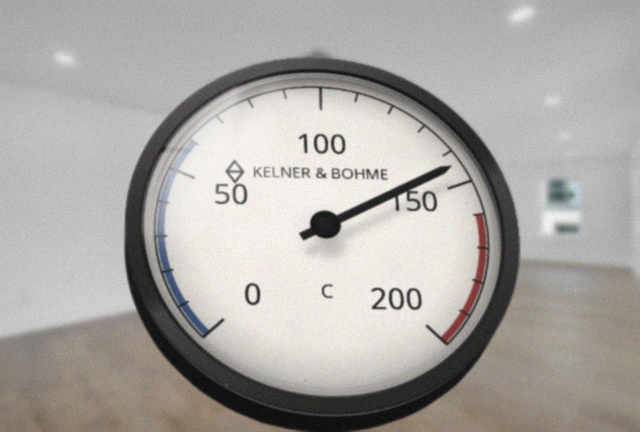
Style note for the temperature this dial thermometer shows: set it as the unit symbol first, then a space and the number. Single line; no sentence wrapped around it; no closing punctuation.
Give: °C 145
